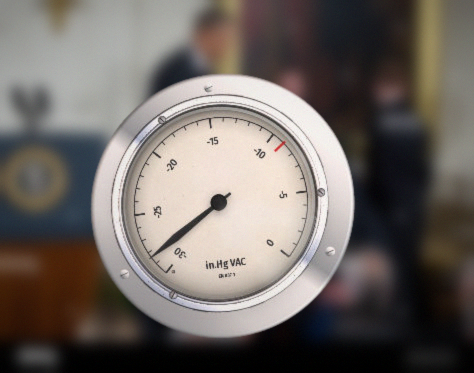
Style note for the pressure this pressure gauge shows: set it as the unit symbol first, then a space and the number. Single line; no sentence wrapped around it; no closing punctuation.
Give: inHg -28.5
